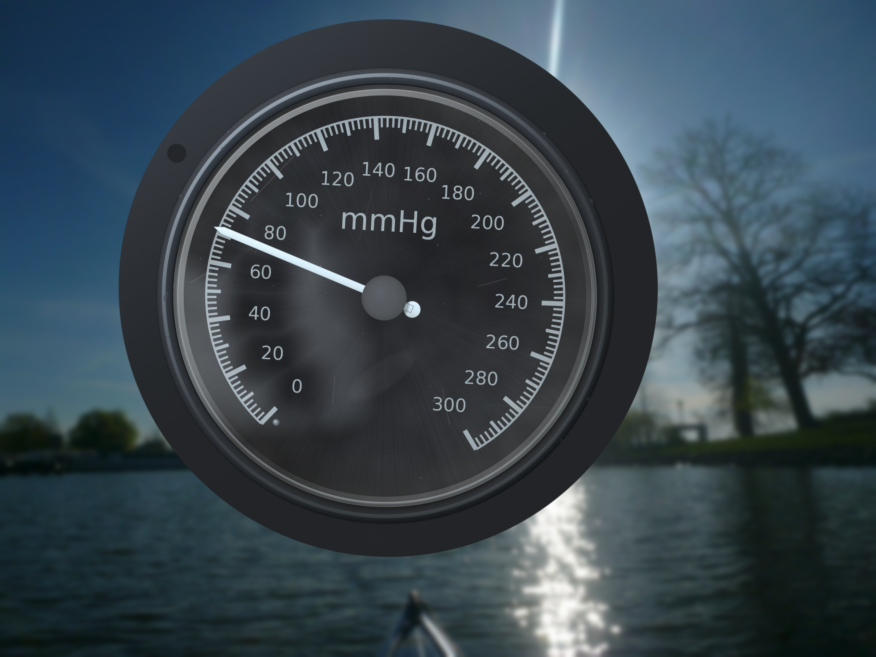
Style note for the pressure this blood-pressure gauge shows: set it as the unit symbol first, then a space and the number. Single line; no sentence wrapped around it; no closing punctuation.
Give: mmHg 72
